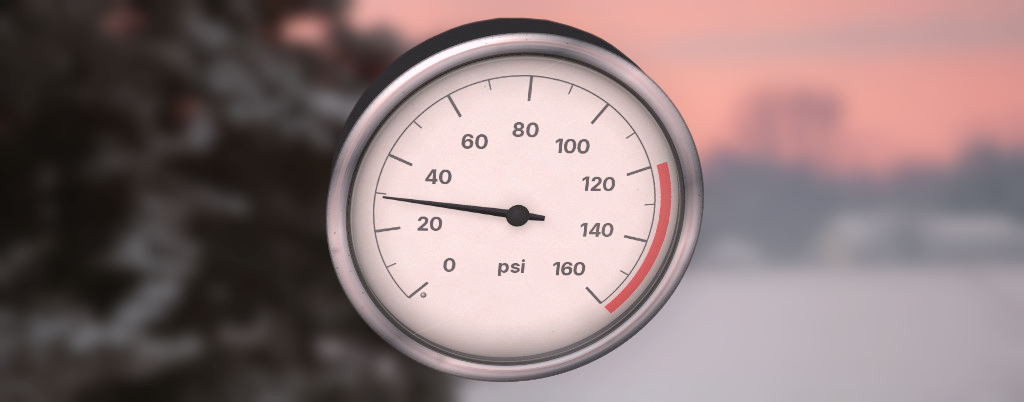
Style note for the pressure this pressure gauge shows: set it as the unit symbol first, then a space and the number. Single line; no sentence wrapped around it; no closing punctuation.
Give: psi 30
